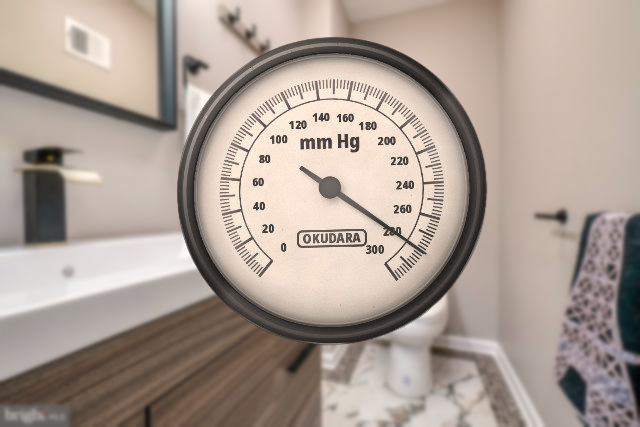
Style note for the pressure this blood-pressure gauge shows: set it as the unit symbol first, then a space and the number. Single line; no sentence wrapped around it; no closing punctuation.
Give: mmHg 280
